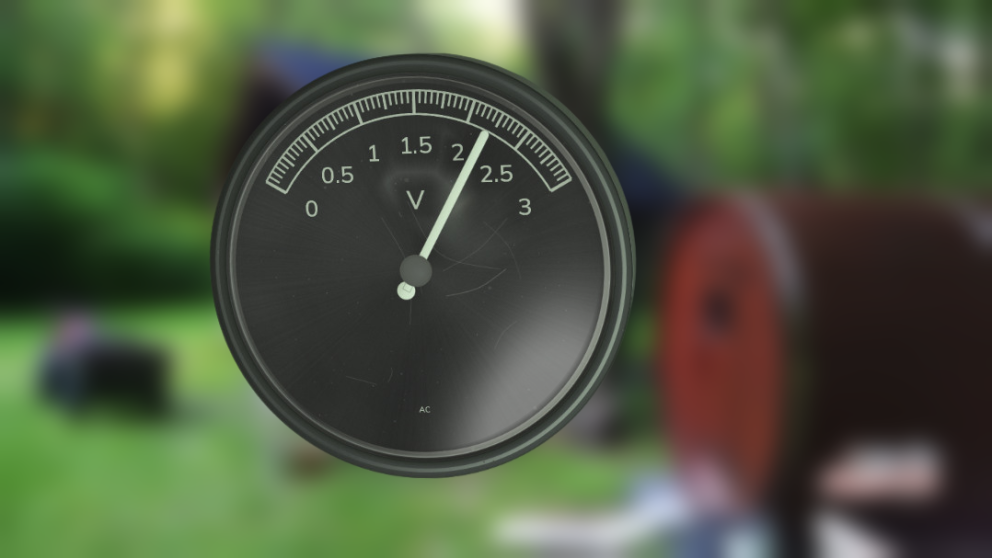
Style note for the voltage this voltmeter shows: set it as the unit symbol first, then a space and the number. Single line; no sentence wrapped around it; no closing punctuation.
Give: V 2.2
